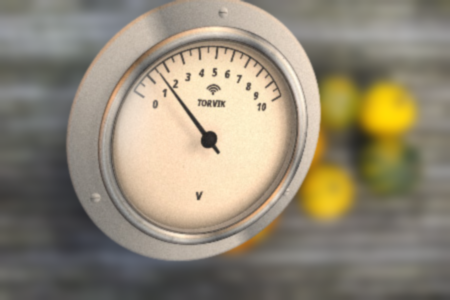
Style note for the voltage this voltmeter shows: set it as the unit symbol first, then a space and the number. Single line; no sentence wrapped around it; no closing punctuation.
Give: V 1.5
